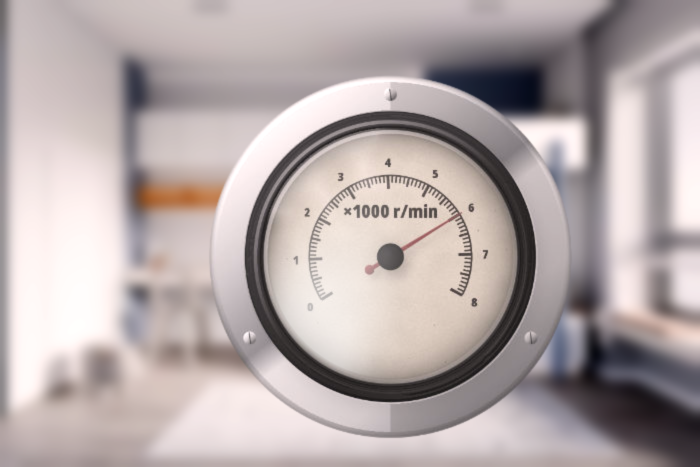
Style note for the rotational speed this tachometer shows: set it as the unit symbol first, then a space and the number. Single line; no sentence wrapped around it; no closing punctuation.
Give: rpm 6000
